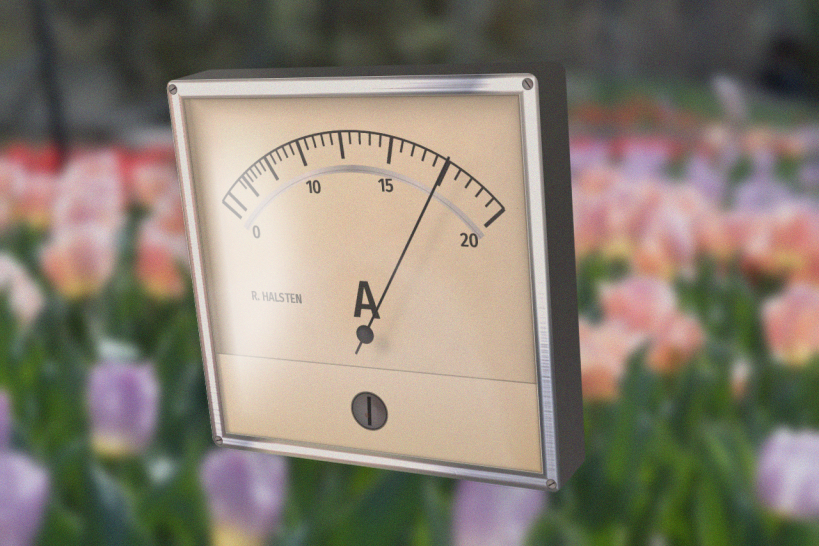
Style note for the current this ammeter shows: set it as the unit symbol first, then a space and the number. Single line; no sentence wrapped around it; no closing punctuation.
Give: A 17.5
